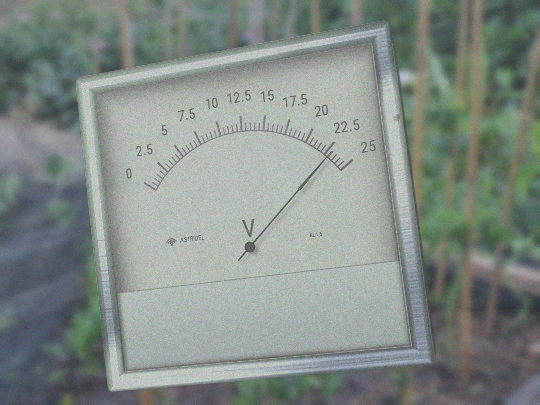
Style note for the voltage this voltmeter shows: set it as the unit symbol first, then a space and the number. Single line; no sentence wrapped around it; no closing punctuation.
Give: V 23
